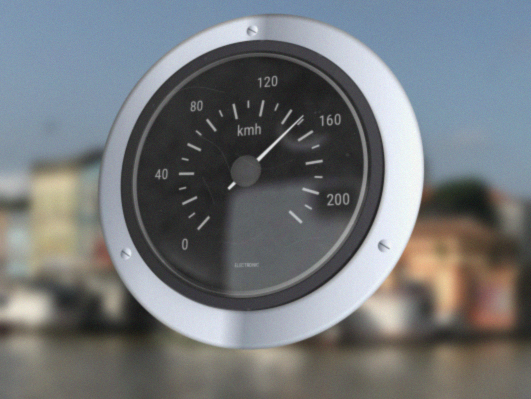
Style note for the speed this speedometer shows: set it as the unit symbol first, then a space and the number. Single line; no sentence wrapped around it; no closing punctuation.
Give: km/h 150
